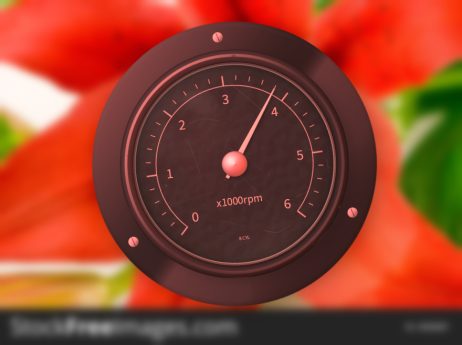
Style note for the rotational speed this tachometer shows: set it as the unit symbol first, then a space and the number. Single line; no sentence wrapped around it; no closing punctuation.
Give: rpm 3800
